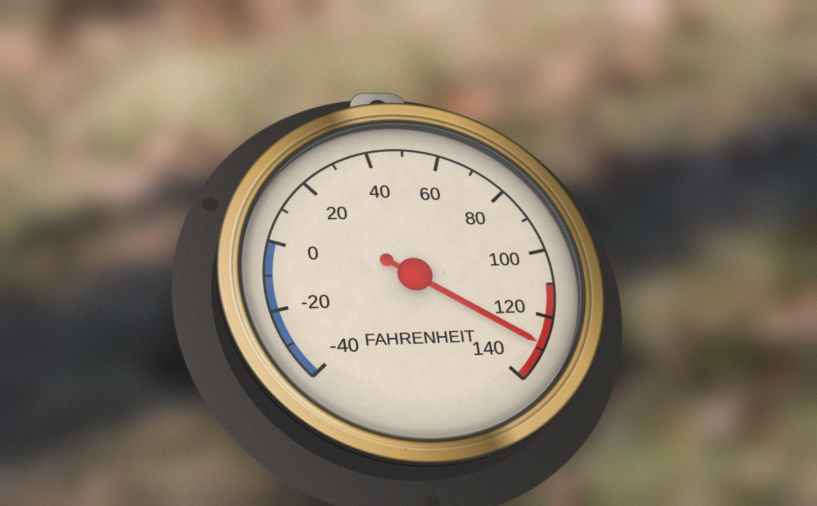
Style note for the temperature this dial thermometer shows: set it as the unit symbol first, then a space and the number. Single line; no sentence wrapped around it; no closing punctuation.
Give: °F 130
